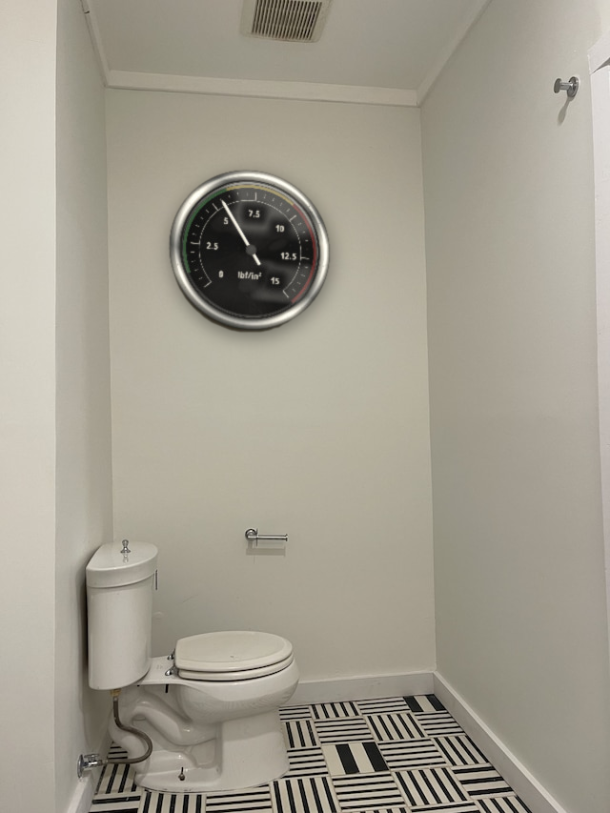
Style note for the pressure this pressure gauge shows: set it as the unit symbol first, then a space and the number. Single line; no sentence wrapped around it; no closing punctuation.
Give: psi 5.5
